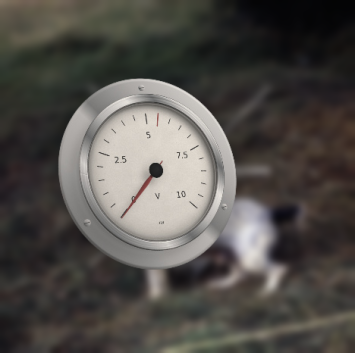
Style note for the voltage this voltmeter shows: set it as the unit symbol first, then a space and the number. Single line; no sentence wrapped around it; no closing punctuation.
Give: V 0
